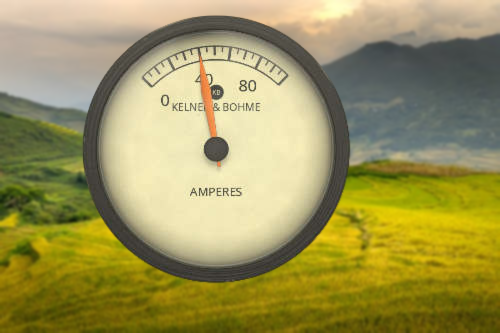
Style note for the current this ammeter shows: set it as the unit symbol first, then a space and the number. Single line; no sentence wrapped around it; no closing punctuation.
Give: A 40
